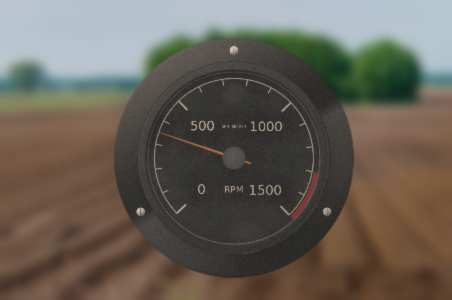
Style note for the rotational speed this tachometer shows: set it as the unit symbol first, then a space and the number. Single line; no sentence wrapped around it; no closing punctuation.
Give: rpm 350
